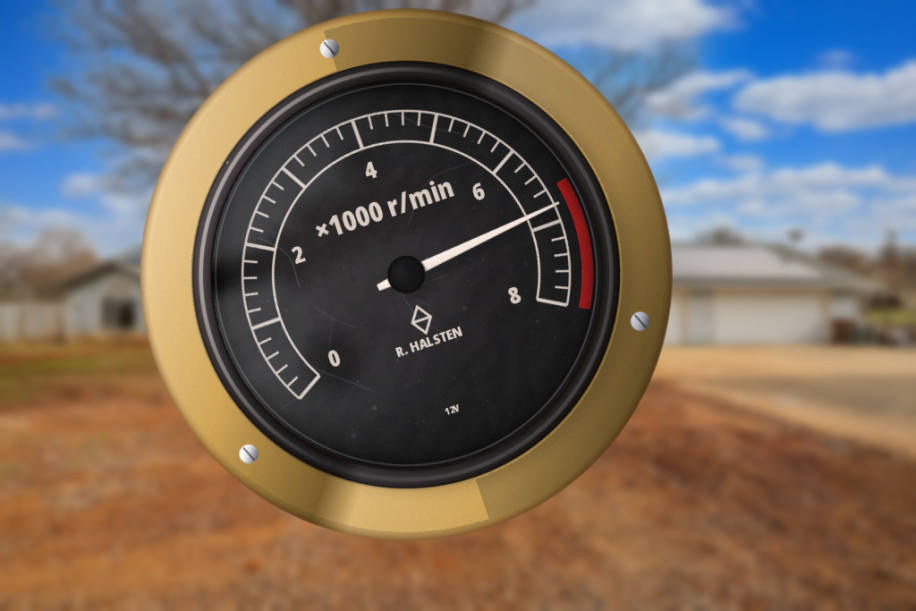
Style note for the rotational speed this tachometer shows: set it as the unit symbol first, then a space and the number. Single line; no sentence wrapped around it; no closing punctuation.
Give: rpm 6800
